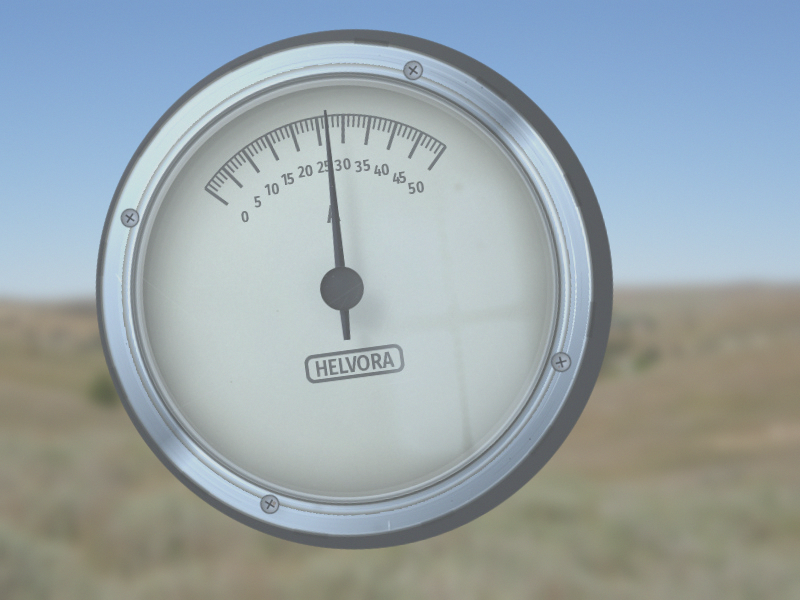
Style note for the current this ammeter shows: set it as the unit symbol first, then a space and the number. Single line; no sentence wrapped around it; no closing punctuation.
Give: A 27
